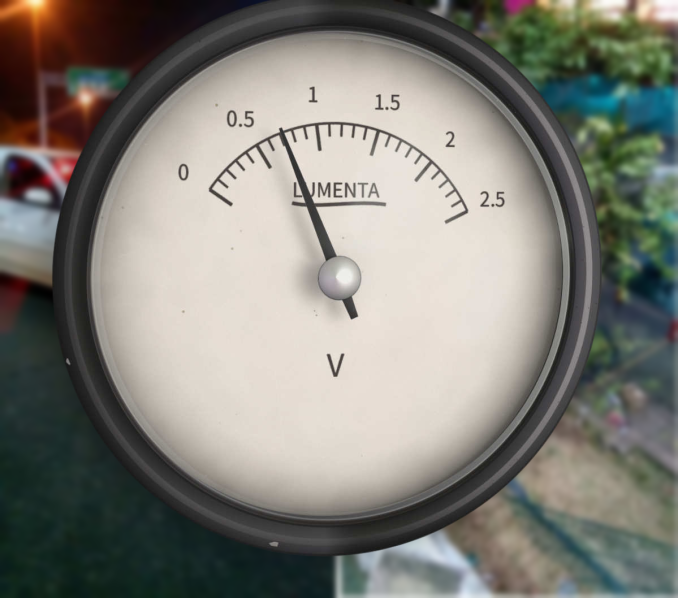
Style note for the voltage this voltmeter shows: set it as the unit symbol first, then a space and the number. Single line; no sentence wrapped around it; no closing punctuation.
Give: V 0.7
